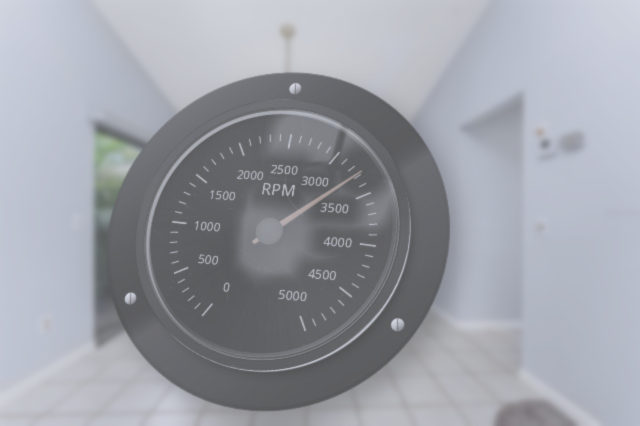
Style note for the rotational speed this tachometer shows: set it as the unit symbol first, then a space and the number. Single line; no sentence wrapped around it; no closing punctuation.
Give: rpm 3300
